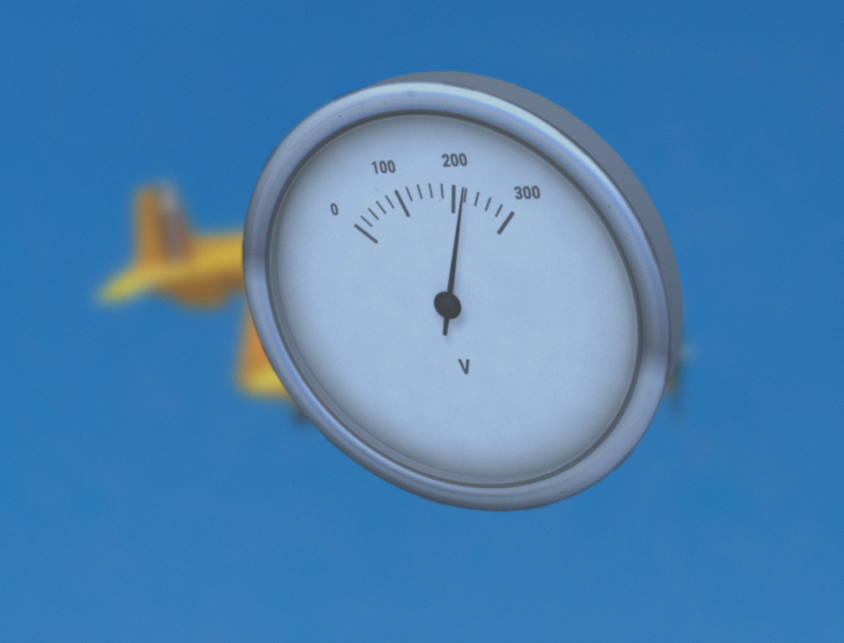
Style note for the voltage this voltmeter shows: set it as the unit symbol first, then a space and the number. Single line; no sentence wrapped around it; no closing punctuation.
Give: V 220
